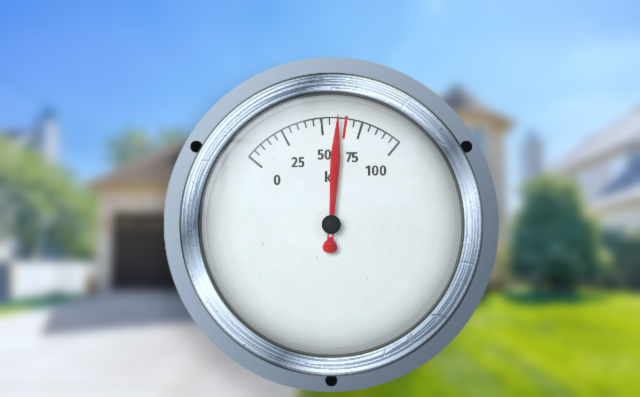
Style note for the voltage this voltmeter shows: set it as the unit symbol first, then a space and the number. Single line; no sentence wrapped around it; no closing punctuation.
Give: kV 60
